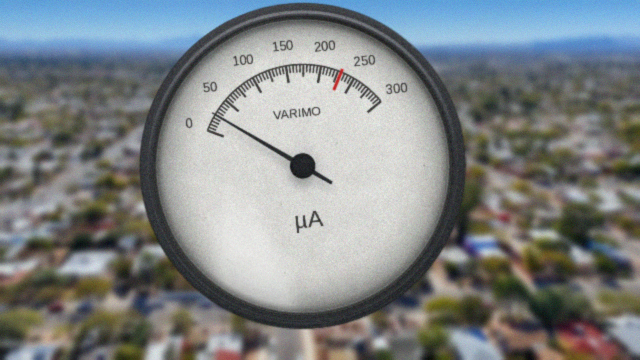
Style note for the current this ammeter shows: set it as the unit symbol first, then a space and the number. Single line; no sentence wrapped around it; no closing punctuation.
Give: µA 25
